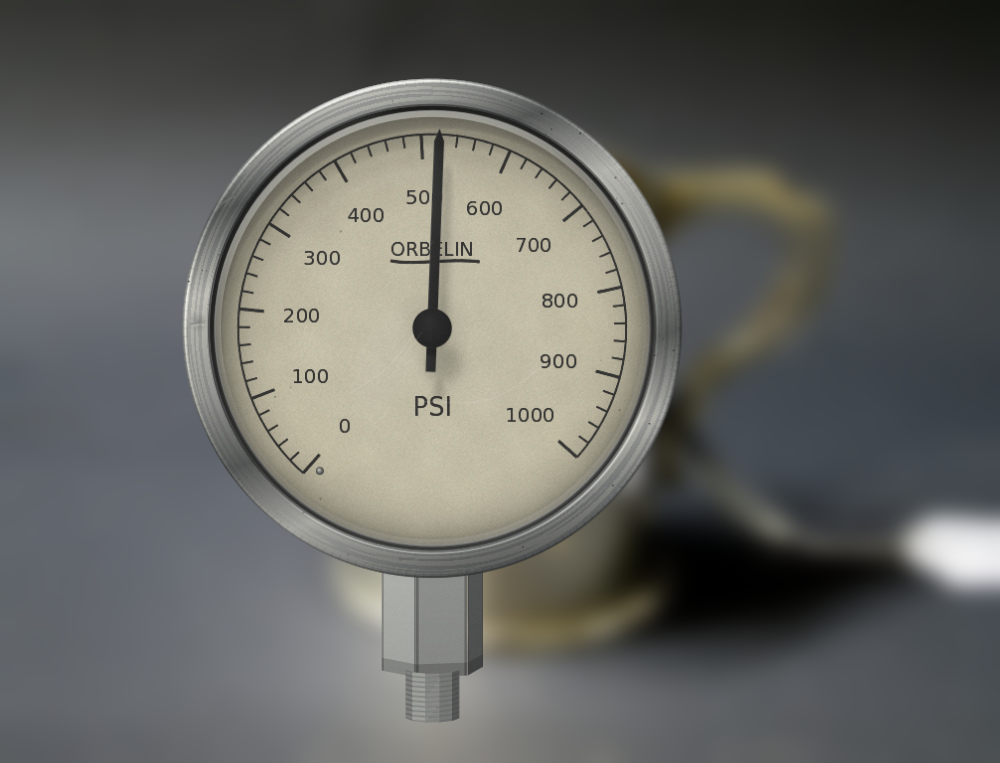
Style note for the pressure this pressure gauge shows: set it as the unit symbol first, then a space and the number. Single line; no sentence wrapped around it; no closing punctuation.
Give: psi 520
